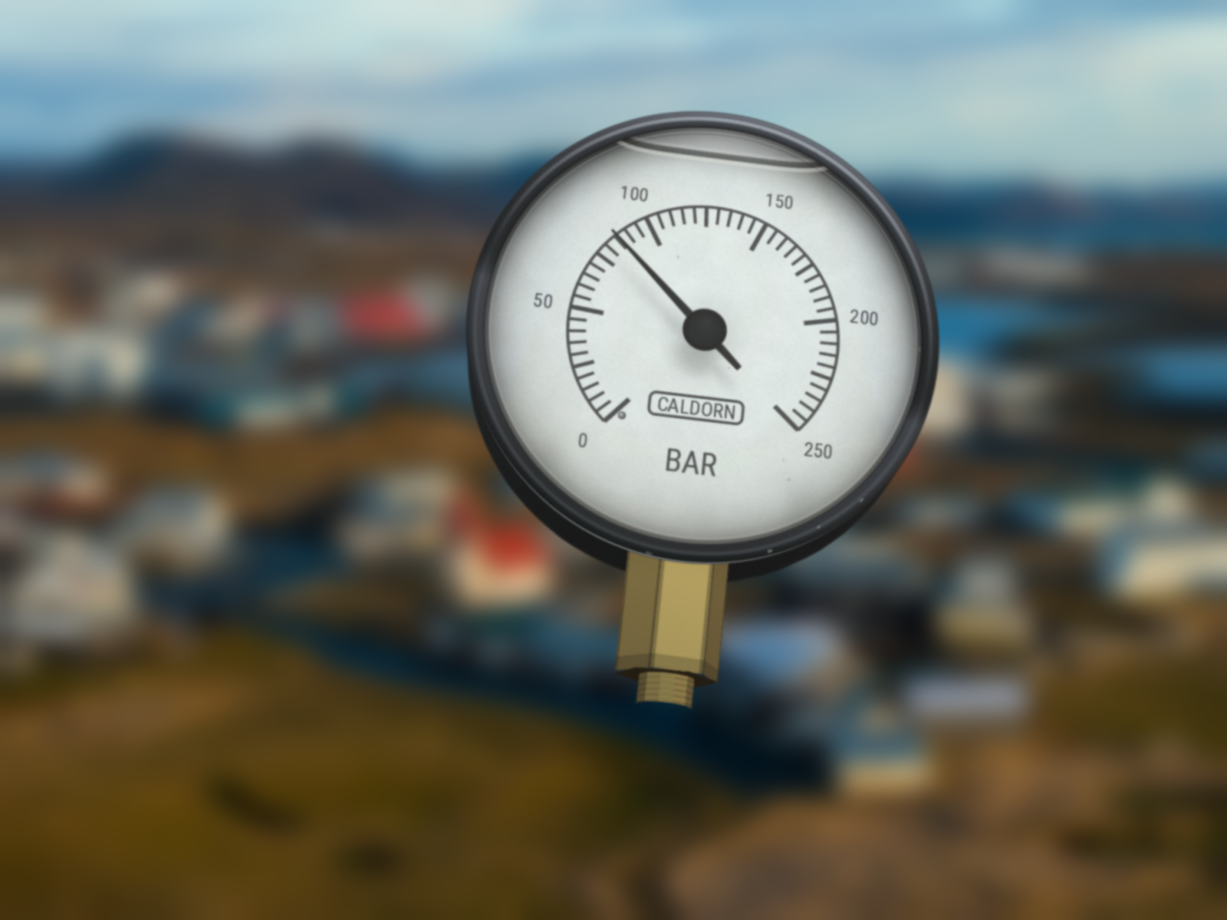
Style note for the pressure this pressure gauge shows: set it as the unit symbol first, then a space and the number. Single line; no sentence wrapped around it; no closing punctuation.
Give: bar 85
